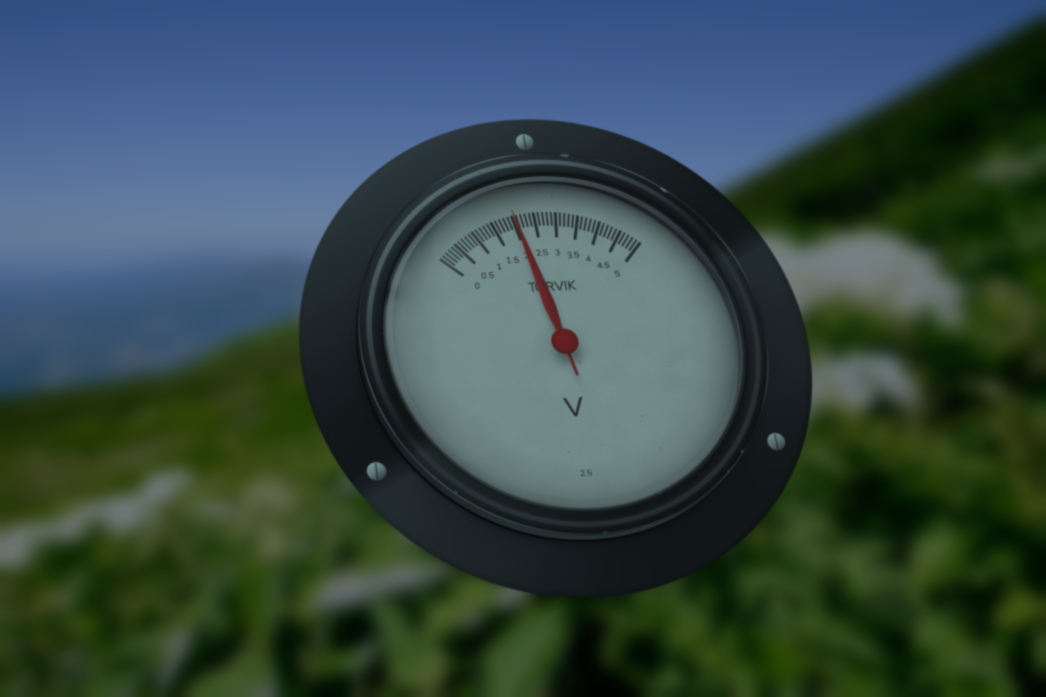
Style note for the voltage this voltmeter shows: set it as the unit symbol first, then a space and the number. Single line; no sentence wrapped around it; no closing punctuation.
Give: V 2
